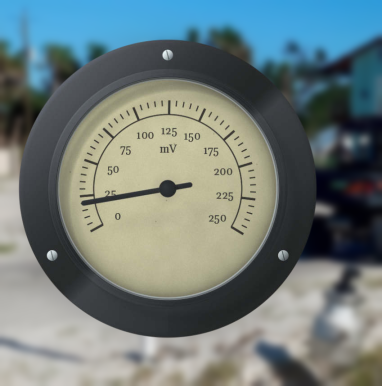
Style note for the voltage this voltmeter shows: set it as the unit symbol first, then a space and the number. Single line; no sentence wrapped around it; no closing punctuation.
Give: mV 20
